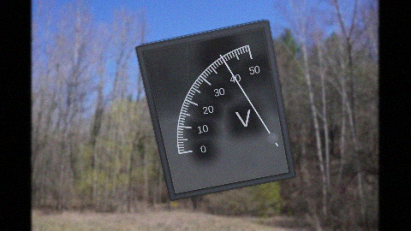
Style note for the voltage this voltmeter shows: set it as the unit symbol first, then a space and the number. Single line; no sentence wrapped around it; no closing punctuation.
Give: V 40
